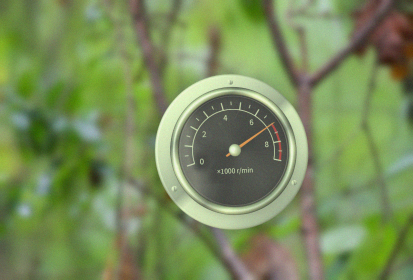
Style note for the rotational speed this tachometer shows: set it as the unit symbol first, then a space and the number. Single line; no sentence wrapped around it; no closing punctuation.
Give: rpm 7000
